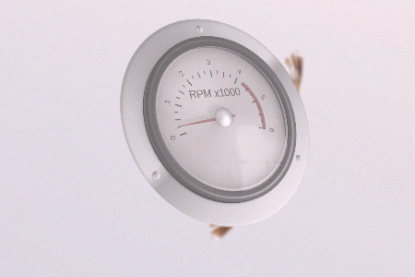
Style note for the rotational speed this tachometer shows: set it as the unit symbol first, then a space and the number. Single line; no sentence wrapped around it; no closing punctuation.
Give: rpm 250
